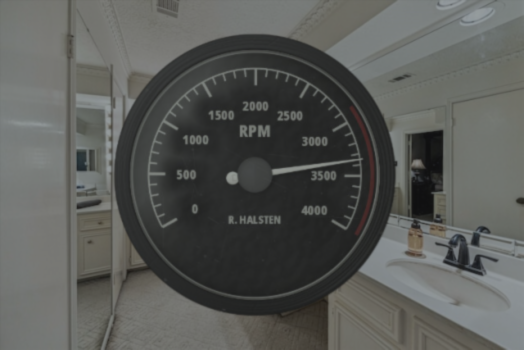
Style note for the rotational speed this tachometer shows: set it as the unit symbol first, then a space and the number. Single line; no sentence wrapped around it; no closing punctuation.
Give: rpm 3350
